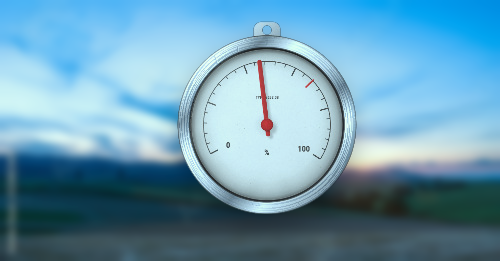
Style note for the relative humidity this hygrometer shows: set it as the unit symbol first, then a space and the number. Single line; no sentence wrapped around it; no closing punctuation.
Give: % 46
